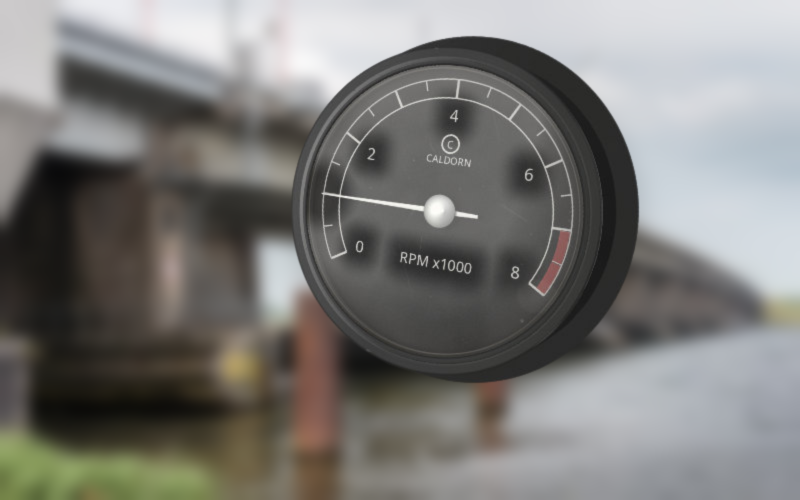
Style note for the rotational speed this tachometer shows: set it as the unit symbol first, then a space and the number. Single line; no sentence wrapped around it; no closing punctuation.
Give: rpm 1000
